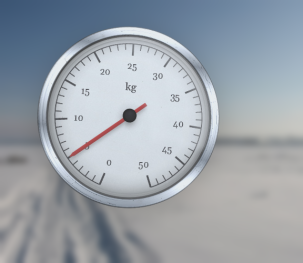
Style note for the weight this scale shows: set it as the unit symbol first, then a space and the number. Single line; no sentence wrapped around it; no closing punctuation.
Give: kg 5
